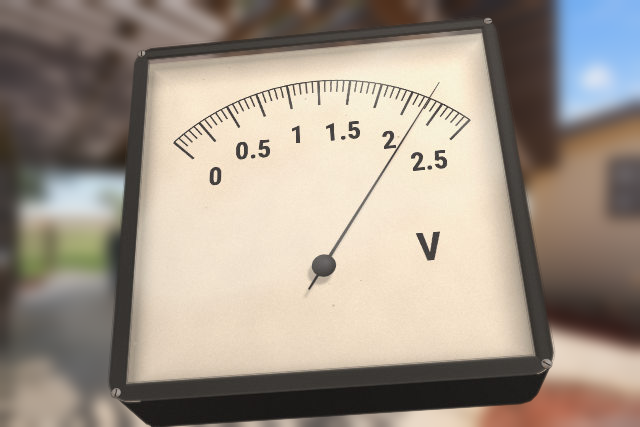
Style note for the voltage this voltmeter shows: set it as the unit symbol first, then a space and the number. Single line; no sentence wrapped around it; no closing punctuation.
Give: V 2.15
